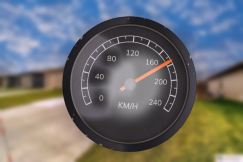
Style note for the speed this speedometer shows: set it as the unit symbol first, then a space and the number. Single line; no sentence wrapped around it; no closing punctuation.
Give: km/h 175
